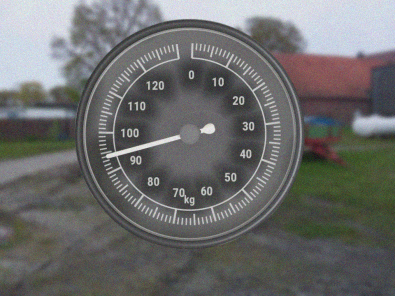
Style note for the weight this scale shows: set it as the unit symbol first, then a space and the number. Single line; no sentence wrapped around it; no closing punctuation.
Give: kg 94
